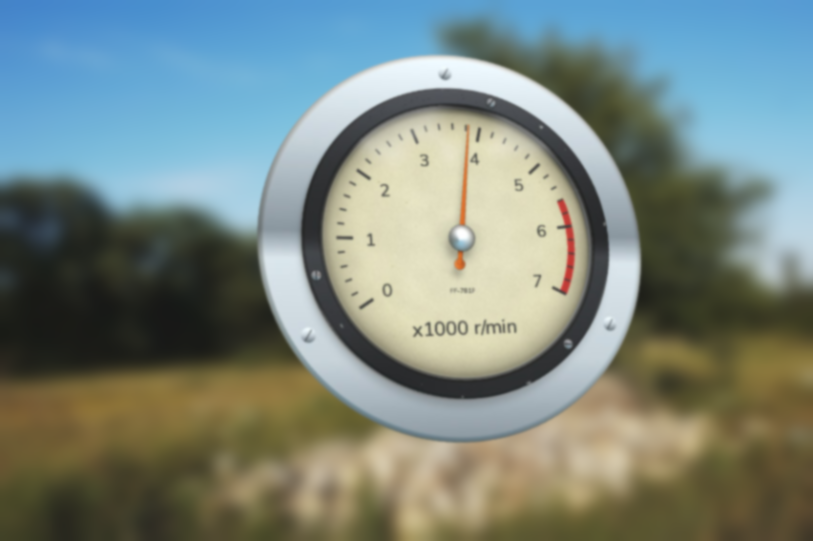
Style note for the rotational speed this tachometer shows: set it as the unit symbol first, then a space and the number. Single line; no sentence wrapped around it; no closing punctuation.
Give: rpm 3800
